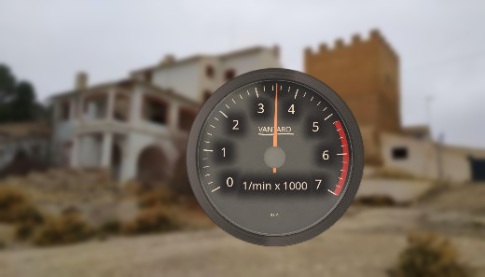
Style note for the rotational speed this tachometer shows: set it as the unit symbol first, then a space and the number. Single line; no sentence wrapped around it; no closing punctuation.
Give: rpm 3500
